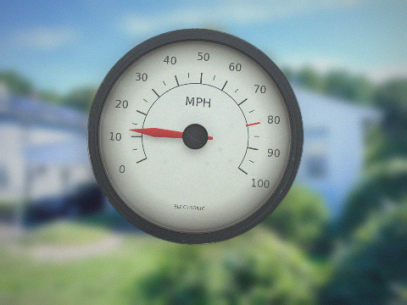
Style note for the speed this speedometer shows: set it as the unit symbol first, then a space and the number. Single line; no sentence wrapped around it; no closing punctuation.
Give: mph 12.5
